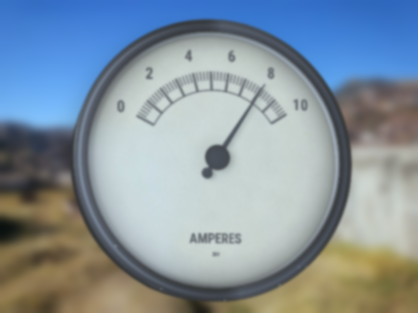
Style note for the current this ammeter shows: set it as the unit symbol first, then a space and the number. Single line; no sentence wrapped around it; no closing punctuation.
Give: A 8
